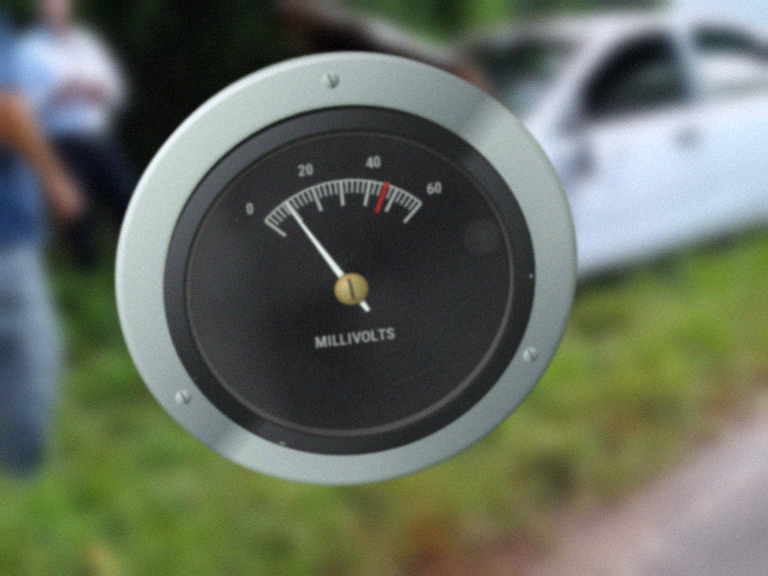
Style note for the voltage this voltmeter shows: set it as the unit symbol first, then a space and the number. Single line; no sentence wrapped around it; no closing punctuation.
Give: mV 10
